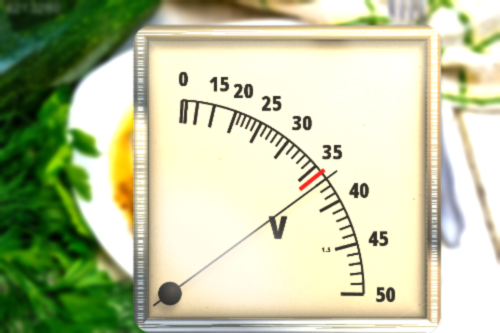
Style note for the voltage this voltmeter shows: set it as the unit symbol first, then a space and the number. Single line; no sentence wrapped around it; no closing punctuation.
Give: V 37
